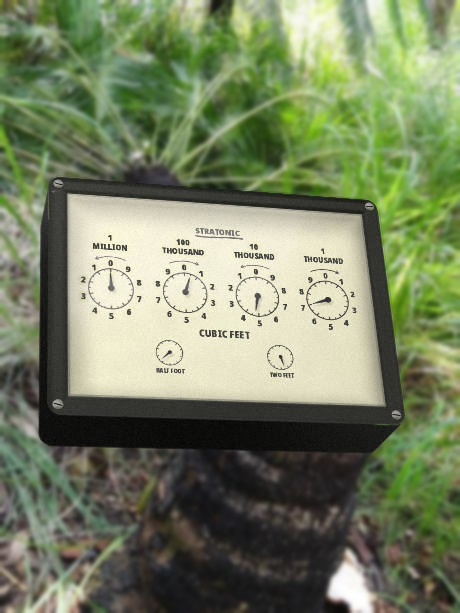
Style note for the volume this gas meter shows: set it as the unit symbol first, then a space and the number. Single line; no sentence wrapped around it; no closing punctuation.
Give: ft³ 4700
